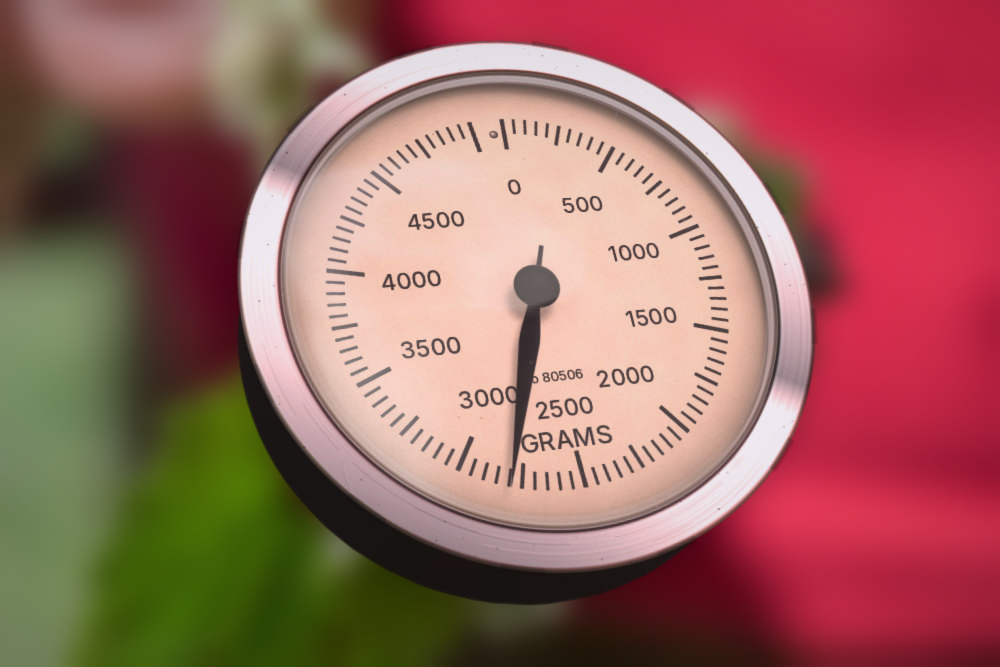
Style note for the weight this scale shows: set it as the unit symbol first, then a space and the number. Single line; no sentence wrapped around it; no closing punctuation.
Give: g 2800
